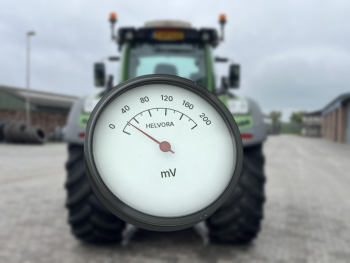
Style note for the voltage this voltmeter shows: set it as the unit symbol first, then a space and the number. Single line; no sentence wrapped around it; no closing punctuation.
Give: mV 20
